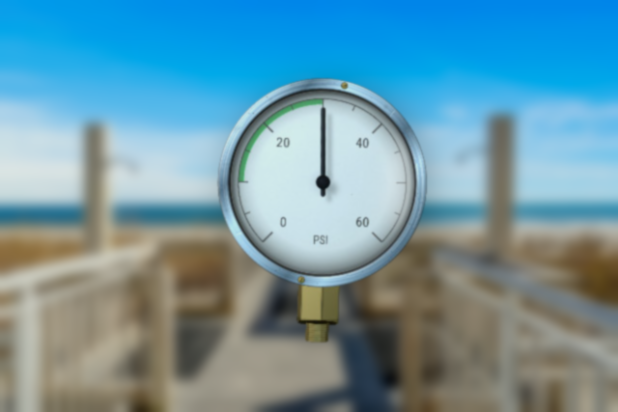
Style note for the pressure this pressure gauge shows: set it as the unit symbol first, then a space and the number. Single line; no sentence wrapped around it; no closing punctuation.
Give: psi 30
